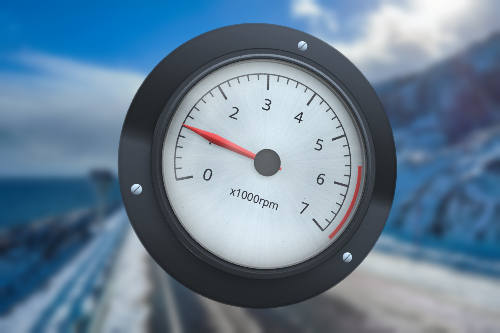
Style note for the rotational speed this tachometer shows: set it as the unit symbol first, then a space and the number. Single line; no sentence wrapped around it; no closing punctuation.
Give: rpm 1000
